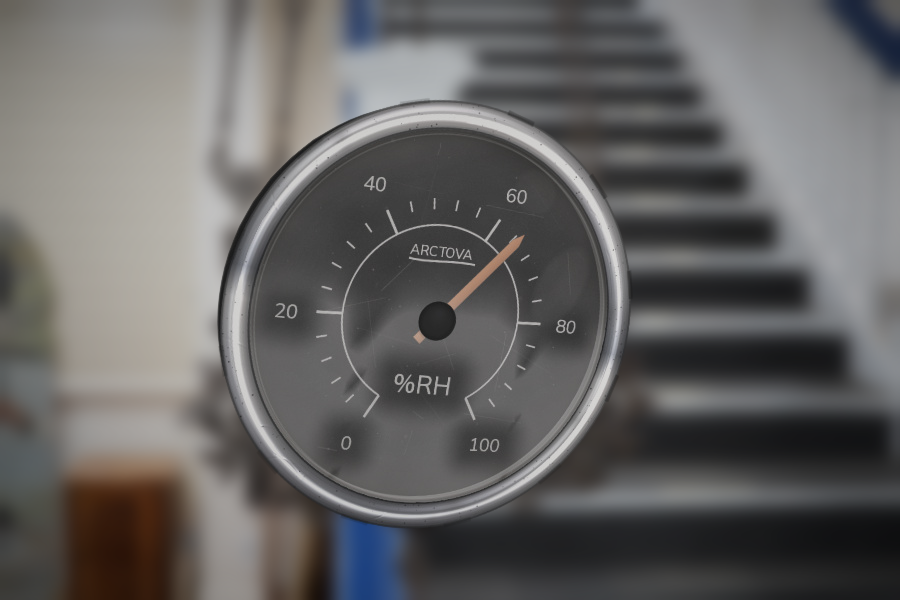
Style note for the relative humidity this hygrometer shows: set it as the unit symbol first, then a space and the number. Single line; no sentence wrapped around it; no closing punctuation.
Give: % 64
